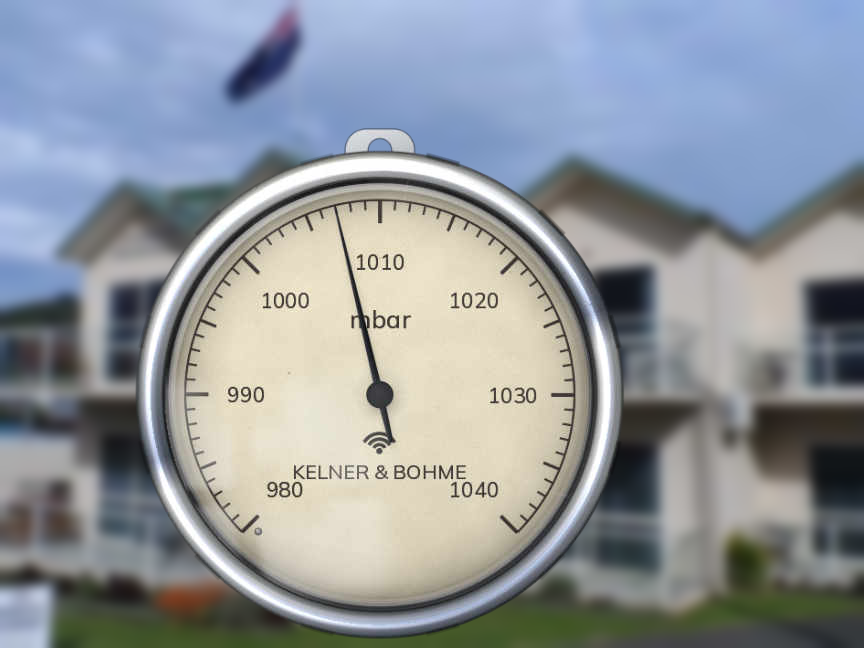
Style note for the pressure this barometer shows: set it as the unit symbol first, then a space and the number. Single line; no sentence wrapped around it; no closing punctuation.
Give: mbar 1007
